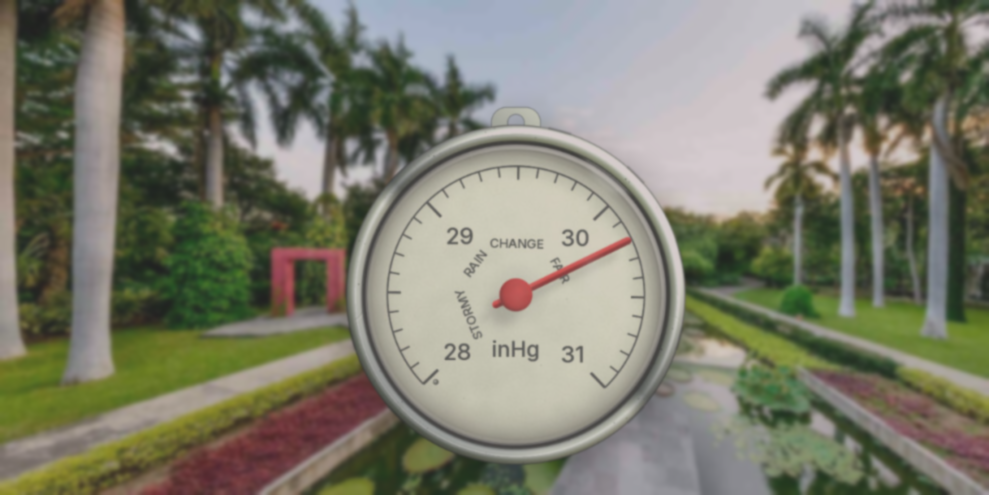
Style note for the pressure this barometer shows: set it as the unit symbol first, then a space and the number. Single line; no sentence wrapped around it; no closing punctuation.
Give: inHg 30.2
